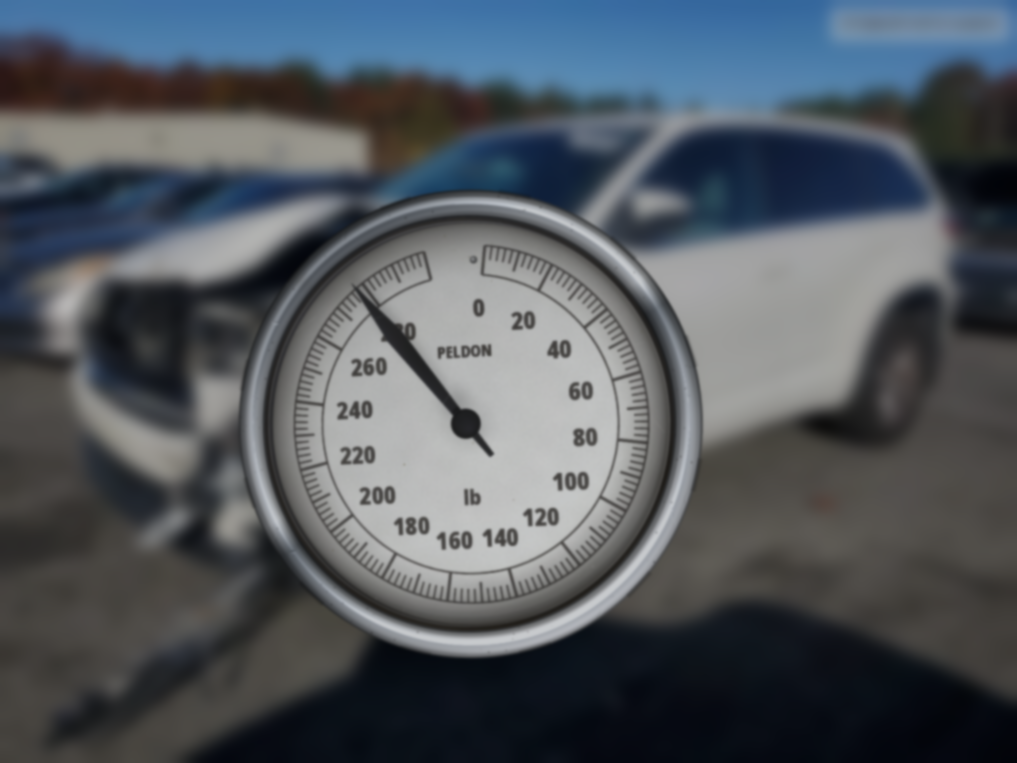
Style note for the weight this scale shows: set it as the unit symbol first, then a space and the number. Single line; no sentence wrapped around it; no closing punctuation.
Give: lb 278
